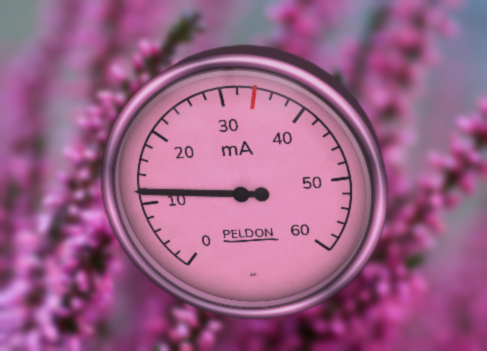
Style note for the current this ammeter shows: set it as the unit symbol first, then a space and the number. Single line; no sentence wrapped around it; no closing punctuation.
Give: mA 12
